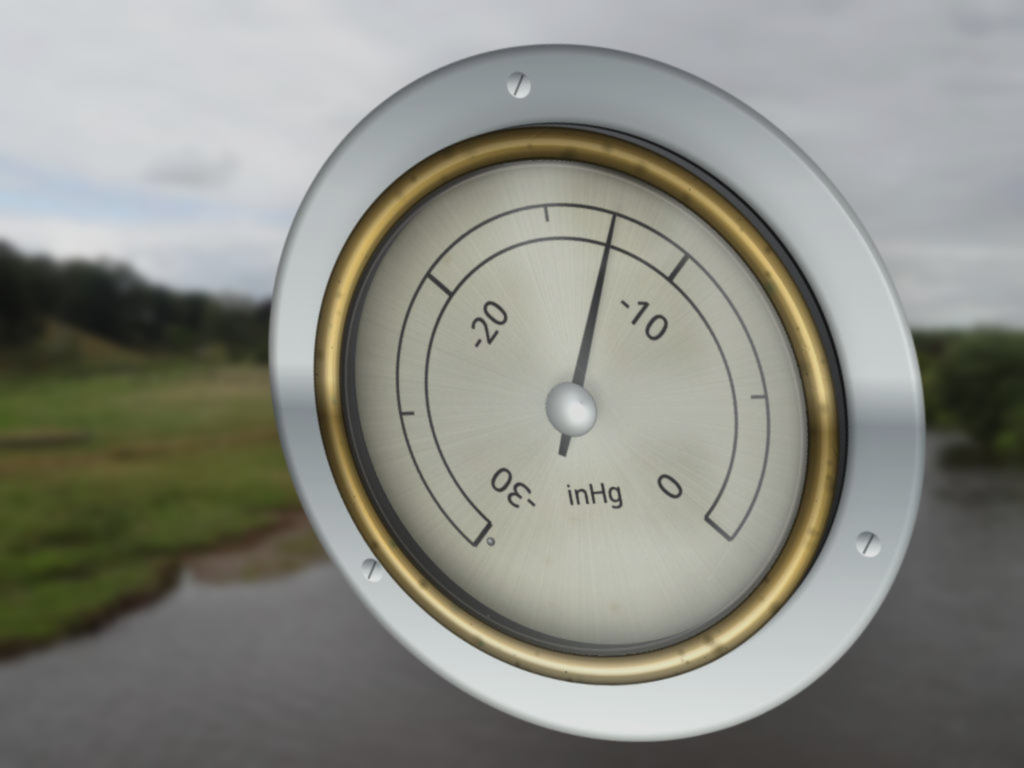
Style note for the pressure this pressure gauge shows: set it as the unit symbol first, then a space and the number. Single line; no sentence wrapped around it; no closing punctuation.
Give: inHg -12.5
